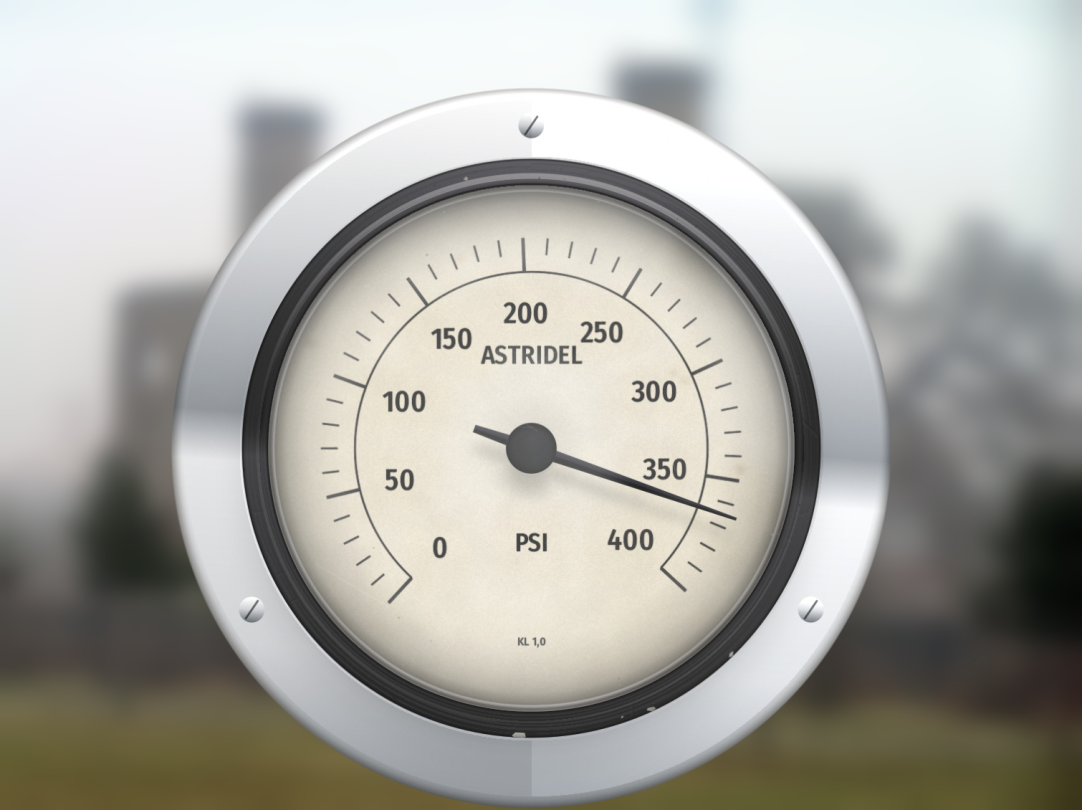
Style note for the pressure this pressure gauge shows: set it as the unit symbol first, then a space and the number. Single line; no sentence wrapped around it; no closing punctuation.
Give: psi 365
